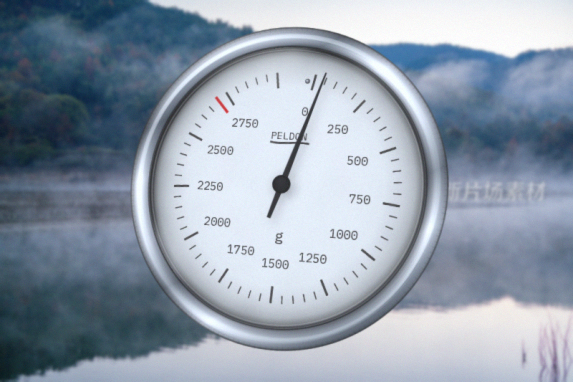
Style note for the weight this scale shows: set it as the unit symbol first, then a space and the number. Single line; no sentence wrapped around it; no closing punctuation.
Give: g 50
